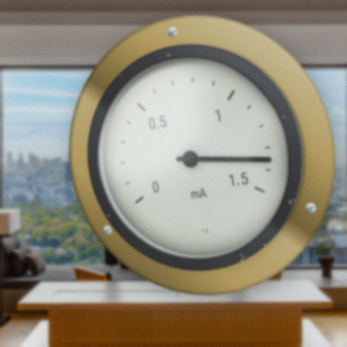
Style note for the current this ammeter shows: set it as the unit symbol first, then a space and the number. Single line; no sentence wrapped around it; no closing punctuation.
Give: mA 1.35
